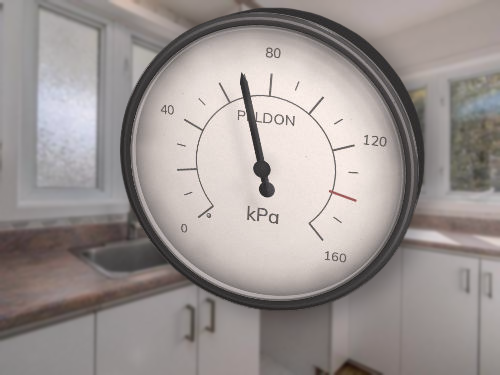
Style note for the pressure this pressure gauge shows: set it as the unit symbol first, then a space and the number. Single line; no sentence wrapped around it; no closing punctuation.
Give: kPa 70
